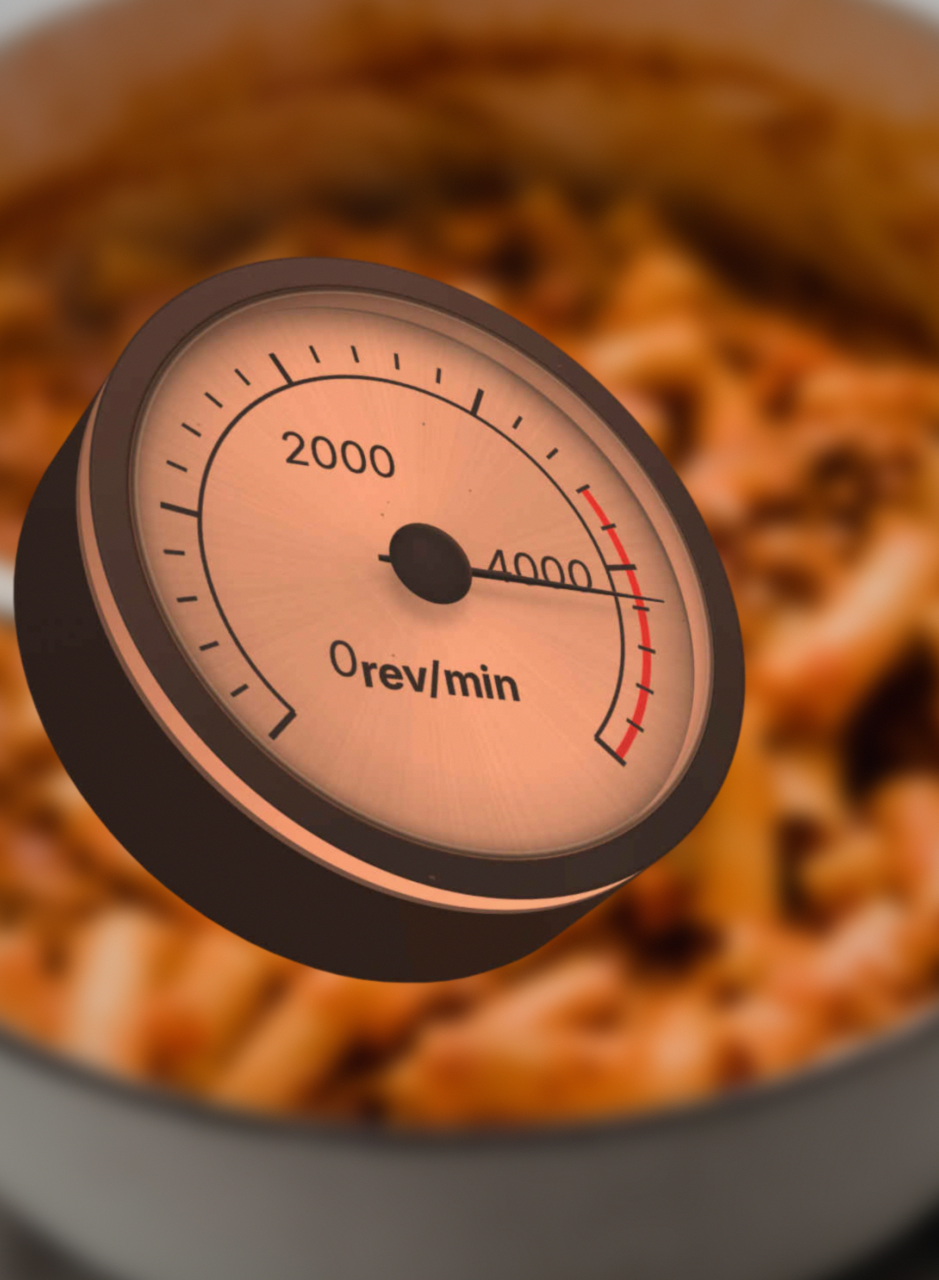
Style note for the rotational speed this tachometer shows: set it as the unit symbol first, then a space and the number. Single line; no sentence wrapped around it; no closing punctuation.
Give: rpm 4200
